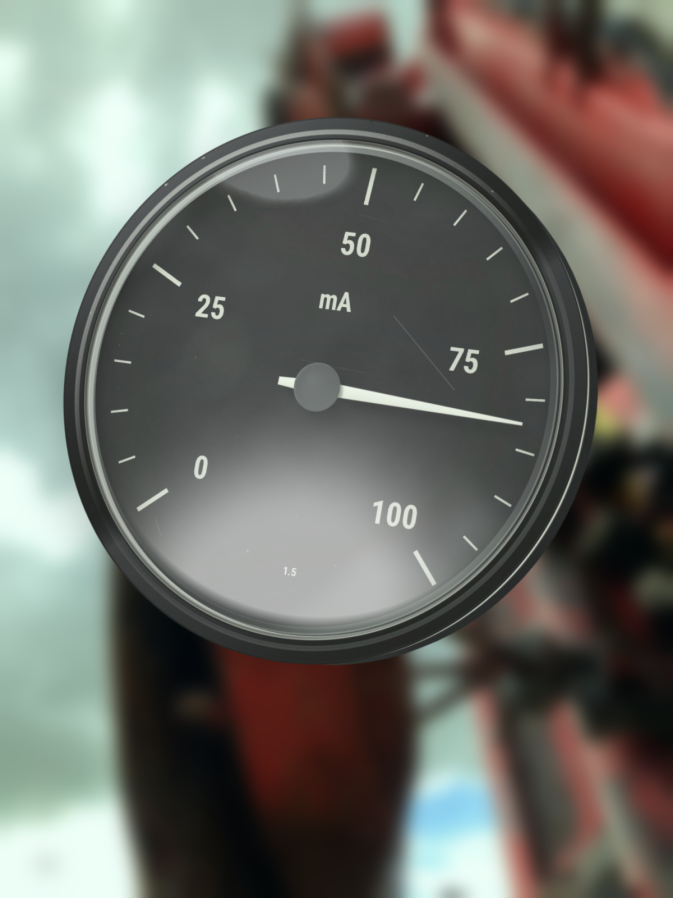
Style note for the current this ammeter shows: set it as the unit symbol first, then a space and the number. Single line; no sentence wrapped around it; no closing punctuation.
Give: mA 82.5
